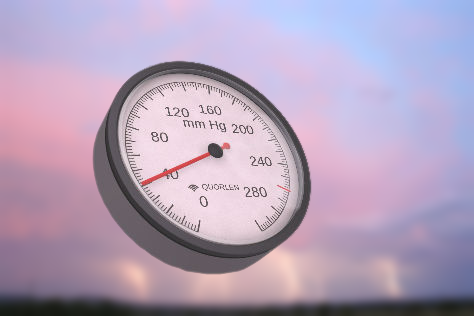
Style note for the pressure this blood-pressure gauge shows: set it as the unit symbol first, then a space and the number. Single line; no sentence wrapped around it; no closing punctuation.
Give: mmHg 40
